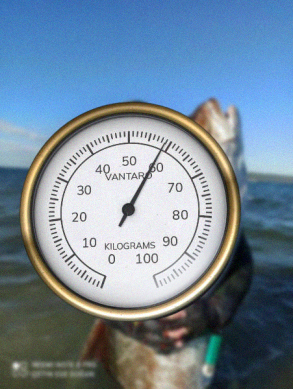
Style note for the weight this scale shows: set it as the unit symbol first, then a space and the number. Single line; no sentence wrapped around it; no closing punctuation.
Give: kg 59
